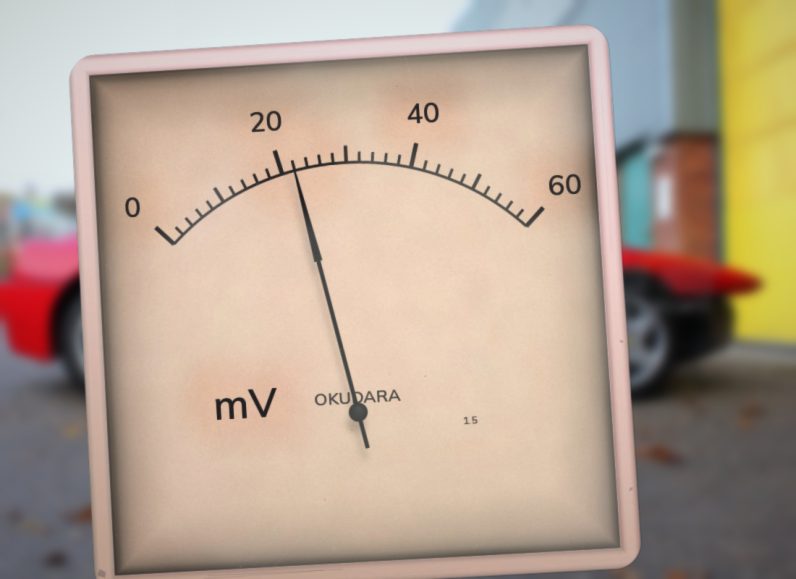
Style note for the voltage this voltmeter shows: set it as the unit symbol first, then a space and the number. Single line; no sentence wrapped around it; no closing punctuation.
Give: mV 22
